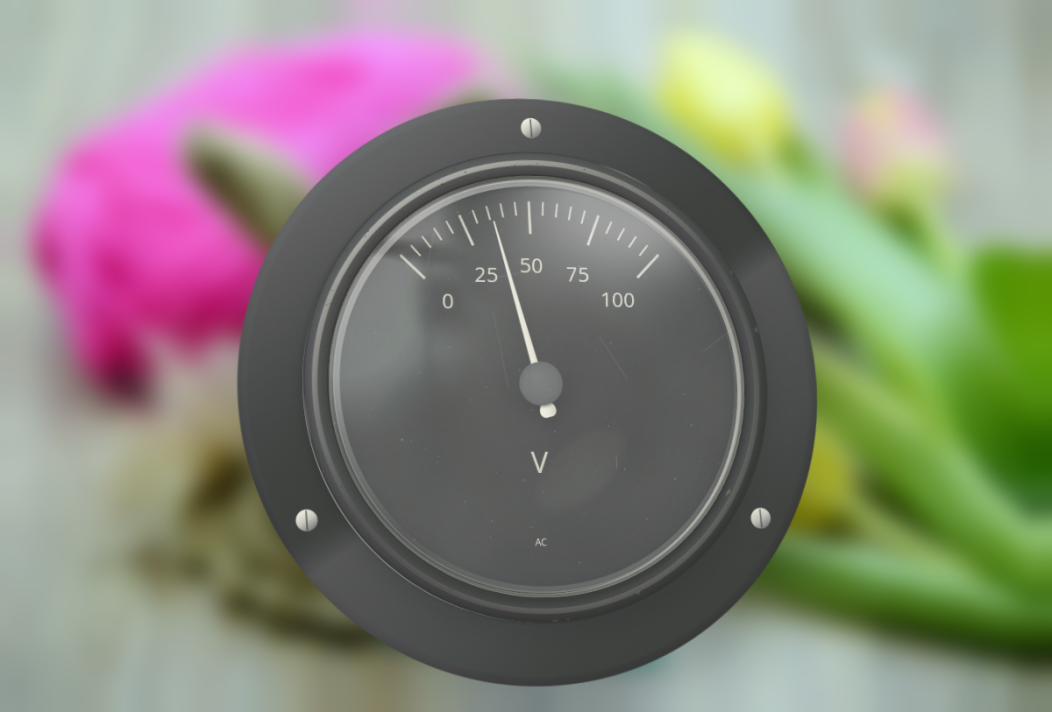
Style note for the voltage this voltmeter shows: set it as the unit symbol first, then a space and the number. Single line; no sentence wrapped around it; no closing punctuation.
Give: V 35
